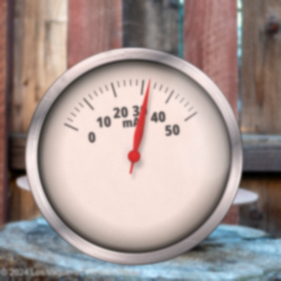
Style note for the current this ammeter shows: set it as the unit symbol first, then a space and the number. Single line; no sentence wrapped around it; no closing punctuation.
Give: mA 32
